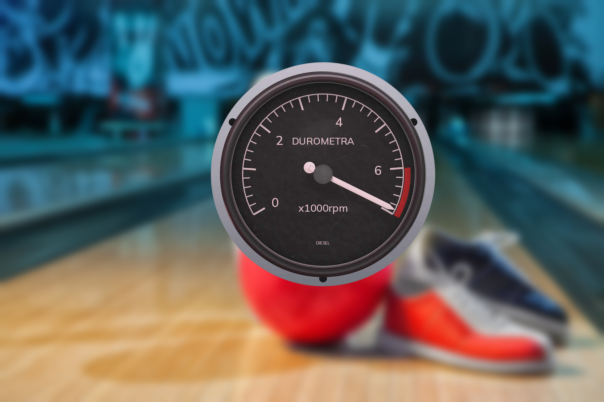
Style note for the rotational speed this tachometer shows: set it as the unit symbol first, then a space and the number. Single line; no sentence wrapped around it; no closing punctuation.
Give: rpm 6900
